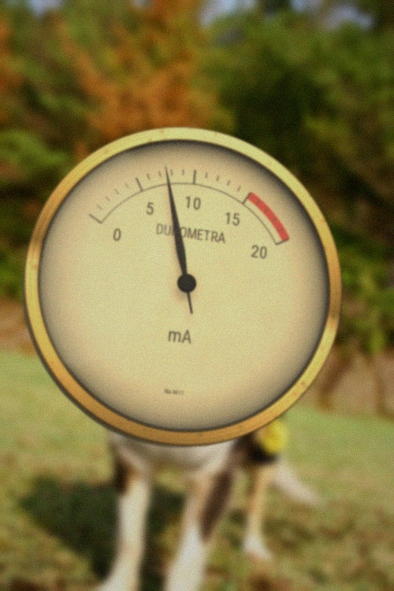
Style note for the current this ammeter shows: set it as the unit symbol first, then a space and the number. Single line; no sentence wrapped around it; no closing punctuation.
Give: mA 7.5
